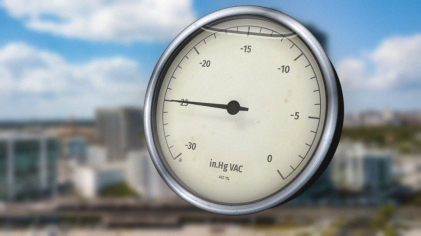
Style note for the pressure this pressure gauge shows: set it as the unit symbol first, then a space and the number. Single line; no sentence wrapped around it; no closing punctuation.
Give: inHg -25
